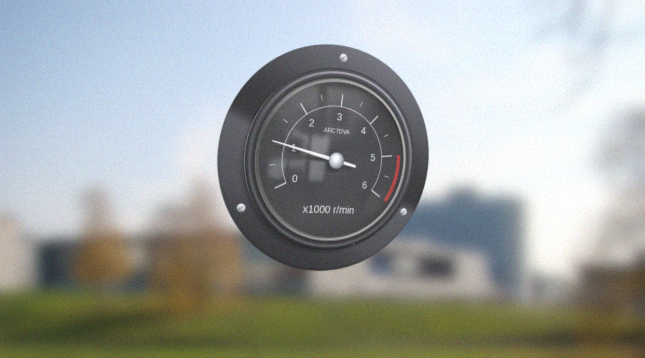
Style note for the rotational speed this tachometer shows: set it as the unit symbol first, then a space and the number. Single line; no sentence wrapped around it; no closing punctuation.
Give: rpm 1000
